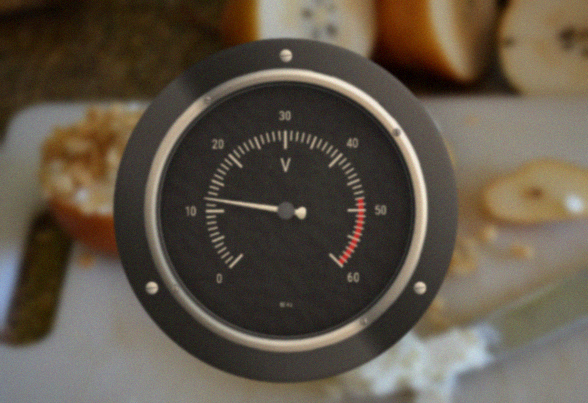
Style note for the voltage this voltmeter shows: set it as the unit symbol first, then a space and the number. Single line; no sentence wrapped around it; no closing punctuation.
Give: V 12
